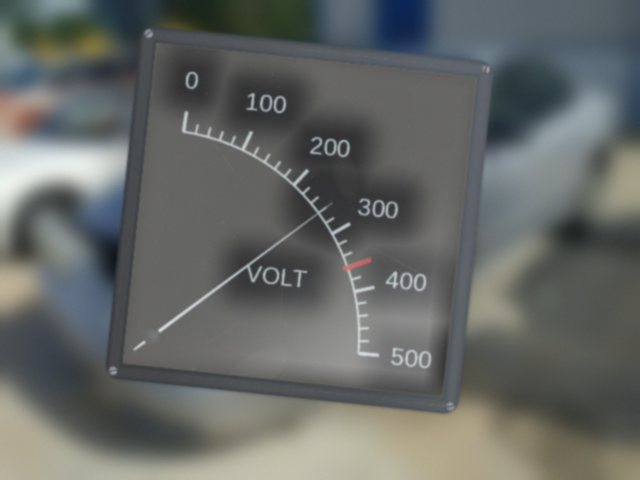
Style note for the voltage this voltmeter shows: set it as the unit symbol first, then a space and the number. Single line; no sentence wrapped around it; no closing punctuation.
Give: V 260
